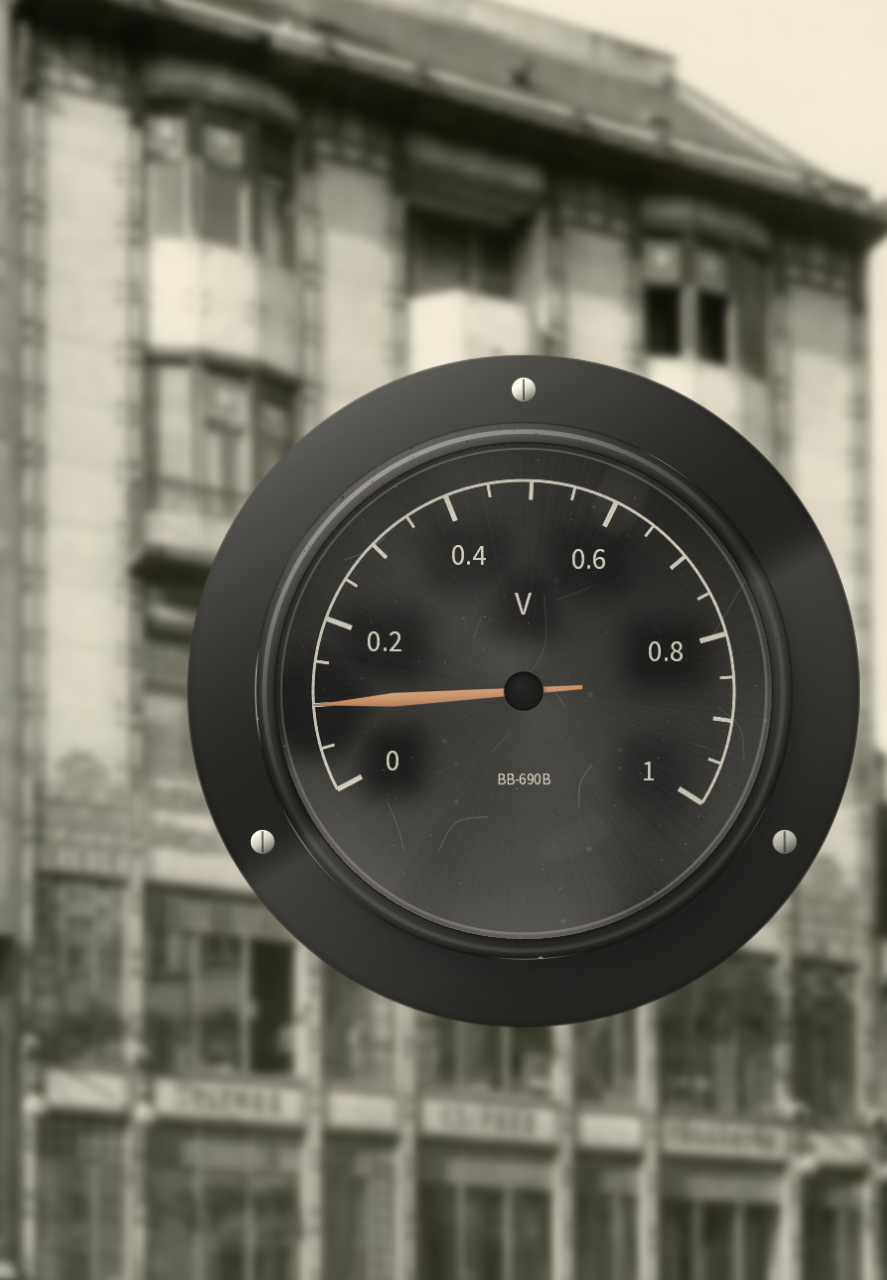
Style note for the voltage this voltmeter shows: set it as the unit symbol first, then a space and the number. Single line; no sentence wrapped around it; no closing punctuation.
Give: V 0.1
